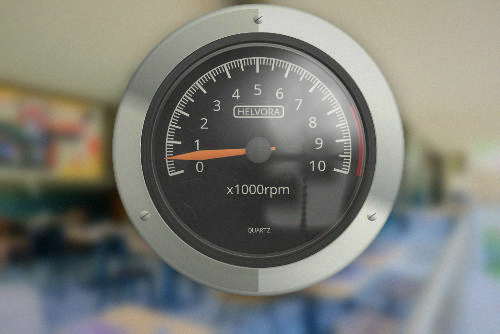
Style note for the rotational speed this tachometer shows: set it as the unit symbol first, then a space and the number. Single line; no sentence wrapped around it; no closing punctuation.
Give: rpm 500
